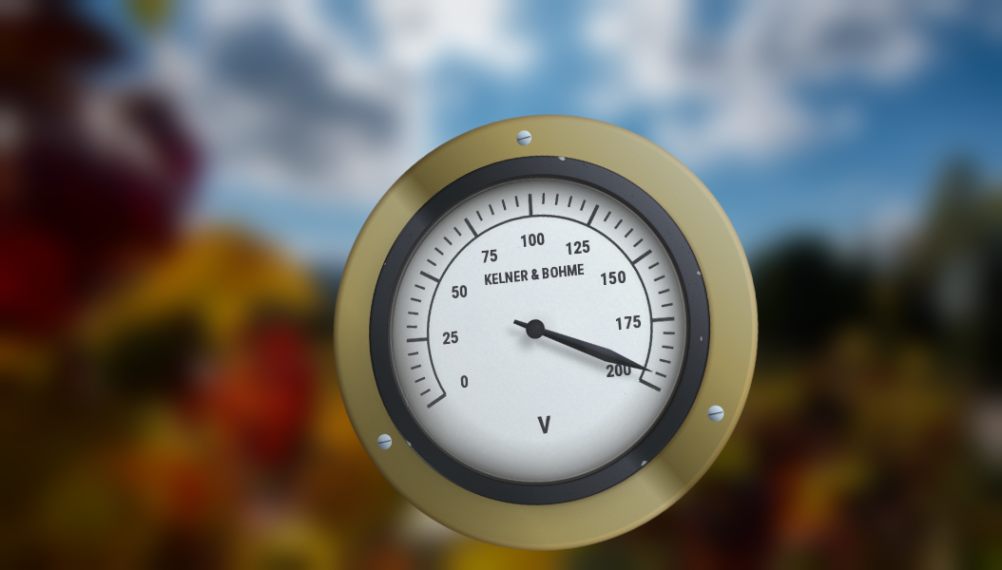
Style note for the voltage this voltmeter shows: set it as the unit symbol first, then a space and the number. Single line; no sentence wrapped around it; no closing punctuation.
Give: V 195
